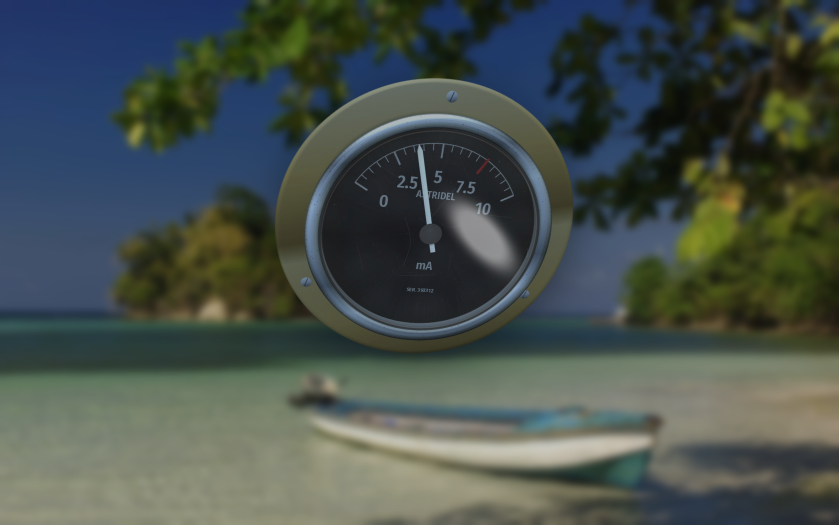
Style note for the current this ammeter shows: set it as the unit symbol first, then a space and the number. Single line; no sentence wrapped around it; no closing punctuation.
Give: mA 3.75
